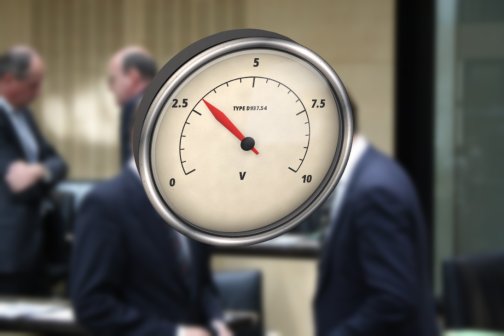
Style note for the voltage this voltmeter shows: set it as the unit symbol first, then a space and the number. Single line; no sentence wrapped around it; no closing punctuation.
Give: V 3
